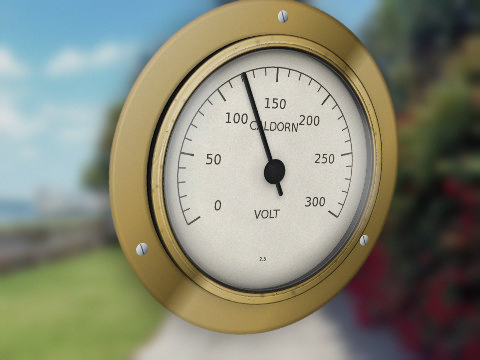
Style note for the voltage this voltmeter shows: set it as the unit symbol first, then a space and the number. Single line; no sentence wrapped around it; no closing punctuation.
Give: V 120
